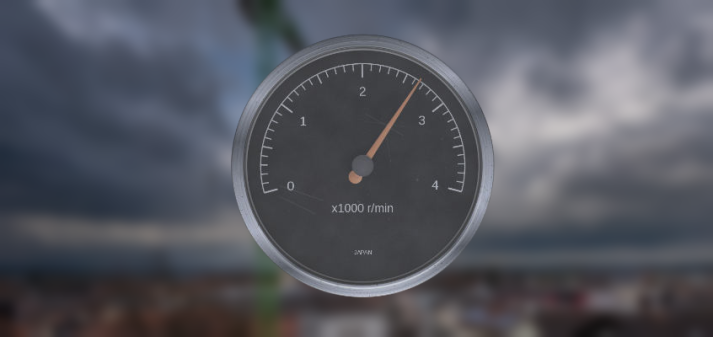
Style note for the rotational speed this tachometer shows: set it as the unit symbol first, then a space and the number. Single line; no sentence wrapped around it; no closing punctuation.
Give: rpm 2650
